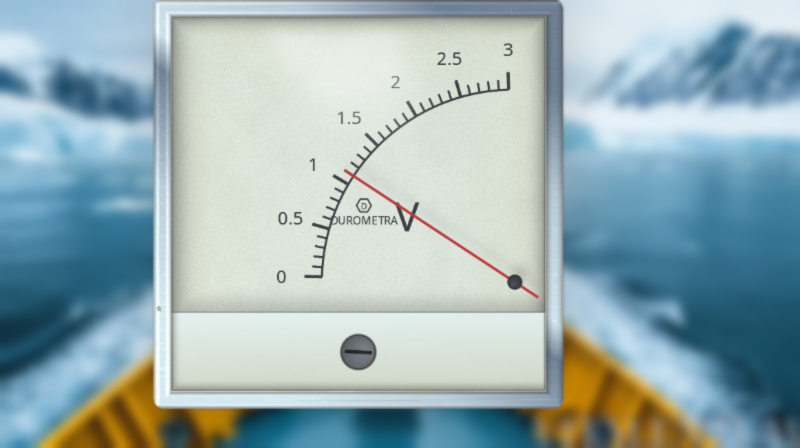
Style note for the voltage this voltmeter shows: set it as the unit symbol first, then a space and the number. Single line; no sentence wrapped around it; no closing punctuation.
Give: V 1.1
